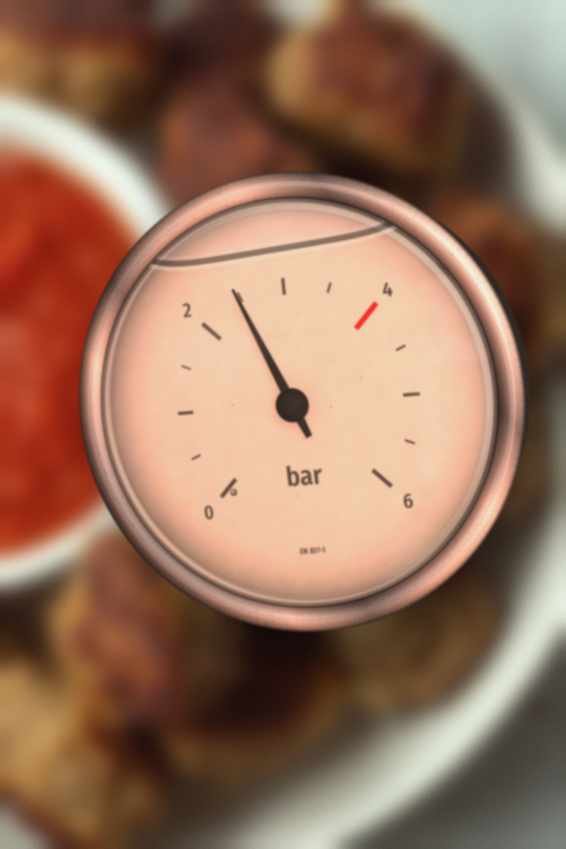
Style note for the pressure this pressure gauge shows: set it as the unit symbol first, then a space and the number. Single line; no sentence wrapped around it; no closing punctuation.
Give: bar 2.5
